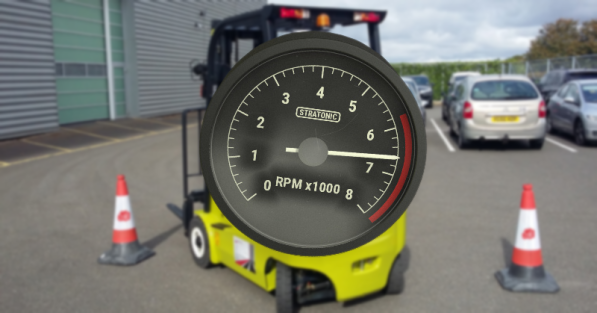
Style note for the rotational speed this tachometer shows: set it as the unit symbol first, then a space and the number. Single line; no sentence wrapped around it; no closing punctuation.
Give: rpm 6600
